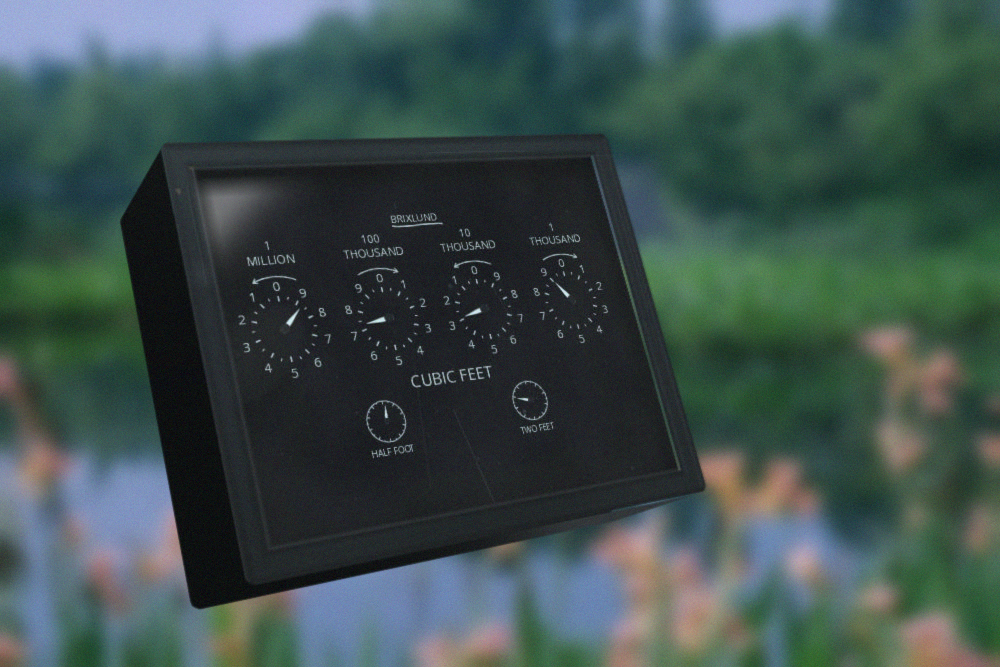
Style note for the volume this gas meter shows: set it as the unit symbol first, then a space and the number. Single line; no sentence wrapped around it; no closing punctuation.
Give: ft³ 872900
